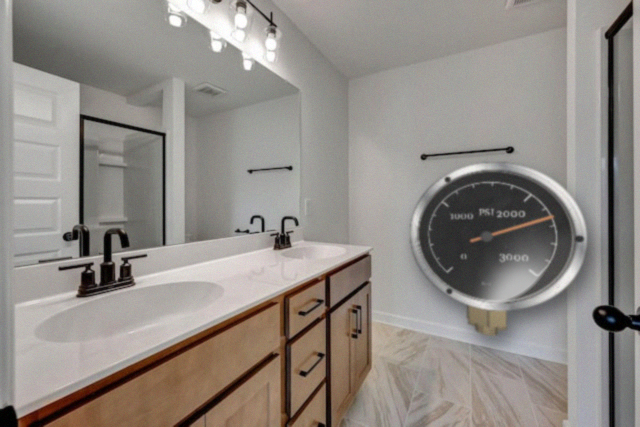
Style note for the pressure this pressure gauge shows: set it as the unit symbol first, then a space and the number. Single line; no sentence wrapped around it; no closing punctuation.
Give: psi 2300
